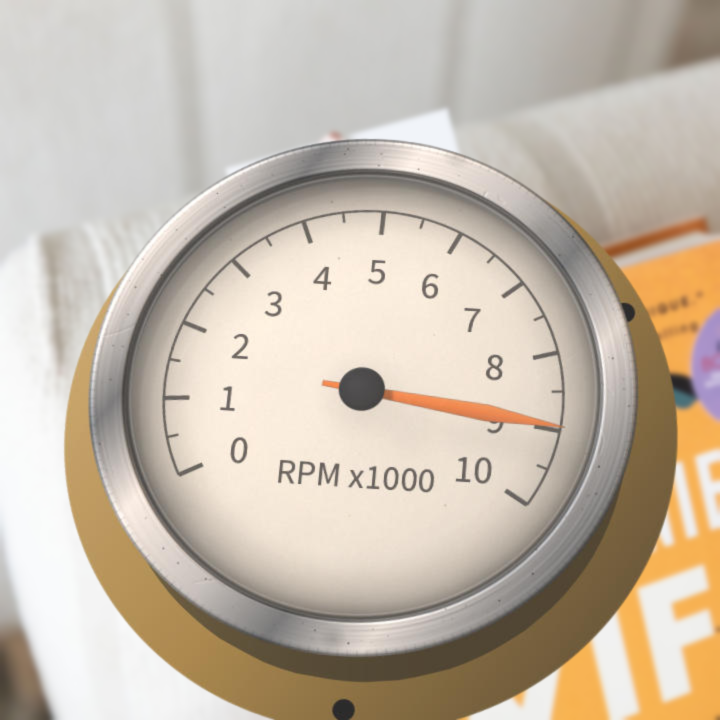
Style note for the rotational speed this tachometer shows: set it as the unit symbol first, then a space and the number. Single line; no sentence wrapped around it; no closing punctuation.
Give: rpm 9000
